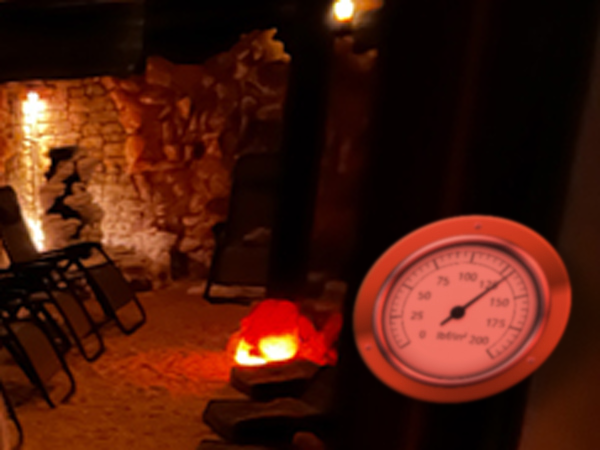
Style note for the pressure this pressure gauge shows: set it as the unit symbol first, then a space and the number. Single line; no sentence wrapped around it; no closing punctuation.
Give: psi 130
